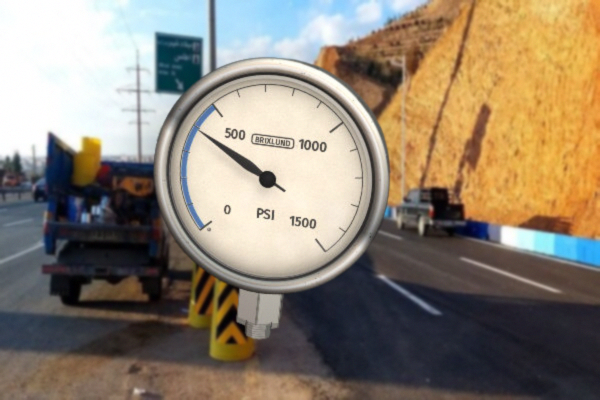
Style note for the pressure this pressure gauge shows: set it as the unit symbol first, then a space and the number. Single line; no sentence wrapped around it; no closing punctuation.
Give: psi 400
